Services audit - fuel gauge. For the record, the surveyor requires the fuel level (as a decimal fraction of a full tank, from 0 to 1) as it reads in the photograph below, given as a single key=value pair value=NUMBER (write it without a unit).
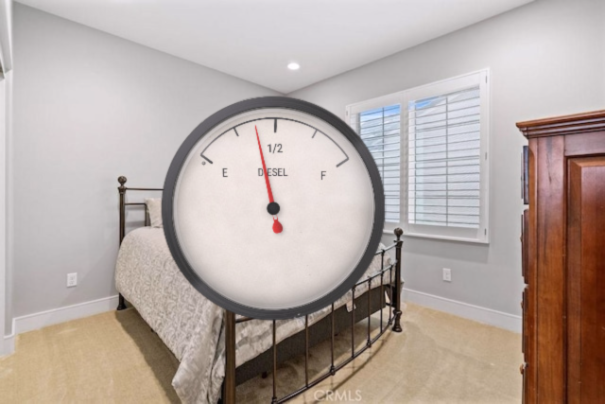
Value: value=0.375
